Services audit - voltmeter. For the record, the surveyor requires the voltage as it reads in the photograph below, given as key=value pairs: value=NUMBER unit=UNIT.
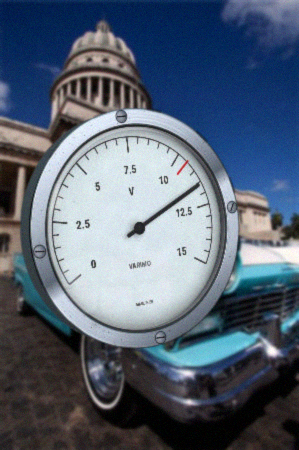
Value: value=11.5 unit=V
